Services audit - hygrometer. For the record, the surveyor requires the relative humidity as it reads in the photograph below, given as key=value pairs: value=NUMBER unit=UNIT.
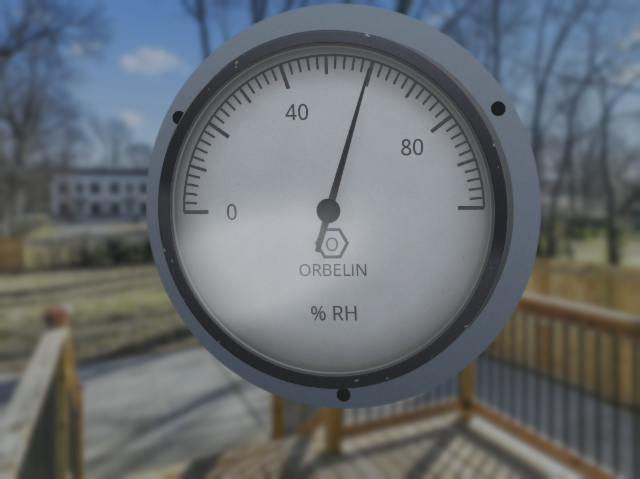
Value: value=60 unit=%
